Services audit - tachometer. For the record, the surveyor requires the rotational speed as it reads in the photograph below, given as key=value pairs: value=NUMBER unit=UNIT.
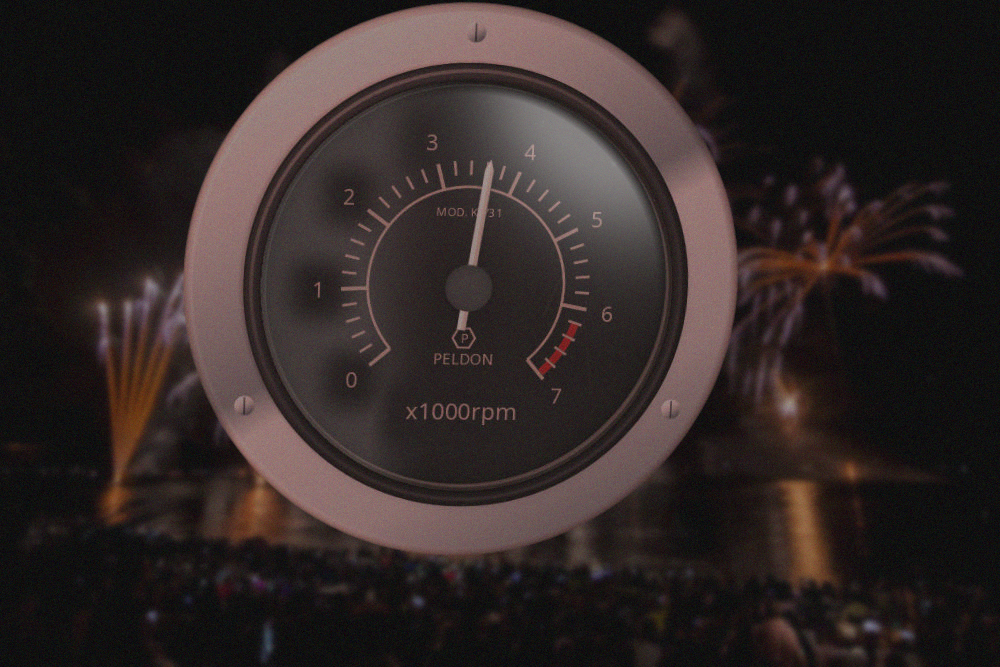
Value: value=3600 unit=rpm
